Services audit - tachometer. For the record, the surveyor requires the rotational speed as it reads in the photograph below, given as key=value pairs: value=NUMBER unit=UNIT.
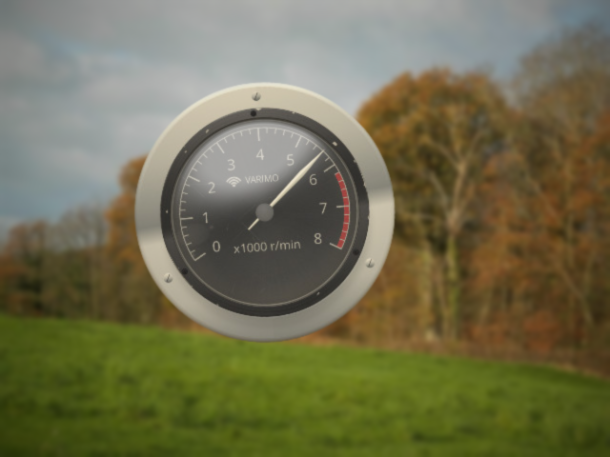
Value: value=5600 unit=rpm
